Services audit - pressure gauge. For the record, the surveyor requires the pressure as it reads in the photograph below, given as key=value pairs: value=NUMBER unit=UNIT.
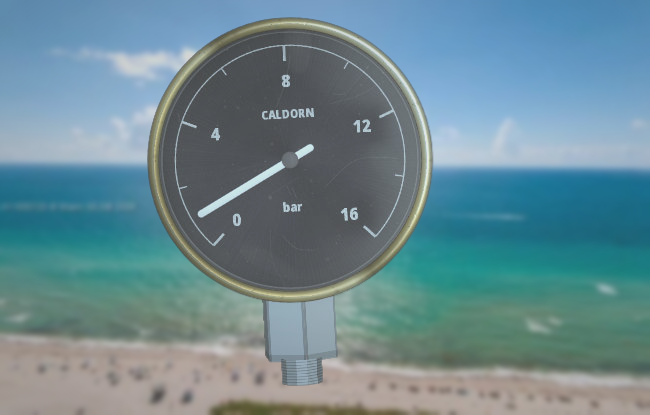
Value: value=1 unit=bar
